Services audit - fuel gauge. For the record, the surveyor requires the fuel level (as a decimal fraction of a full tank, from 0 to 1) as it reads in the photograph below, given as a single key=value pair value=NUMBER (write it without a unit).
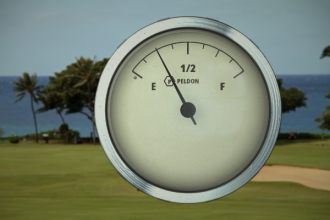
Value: value=0.25
